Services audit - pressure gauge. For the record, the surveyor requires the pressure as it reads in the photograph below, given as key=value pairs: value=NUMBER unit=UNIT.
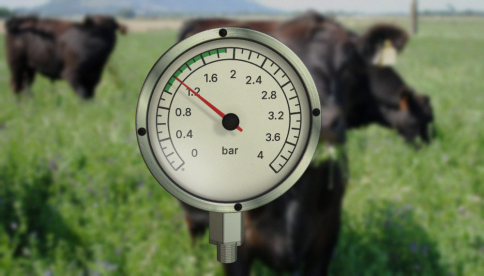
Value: value=1.2 unit=bar
